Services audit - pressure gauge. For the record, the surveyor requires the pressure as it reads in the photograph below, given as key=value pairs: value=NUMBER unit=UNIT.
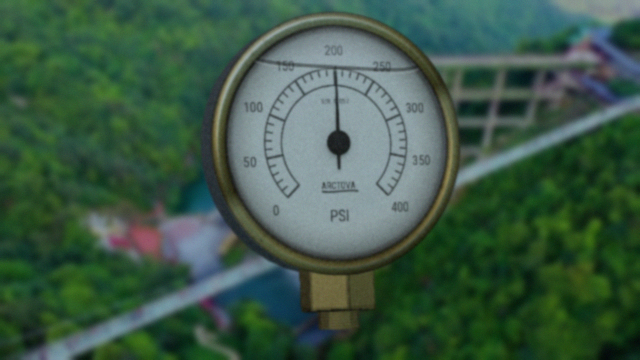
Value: value=200 unit=psi
